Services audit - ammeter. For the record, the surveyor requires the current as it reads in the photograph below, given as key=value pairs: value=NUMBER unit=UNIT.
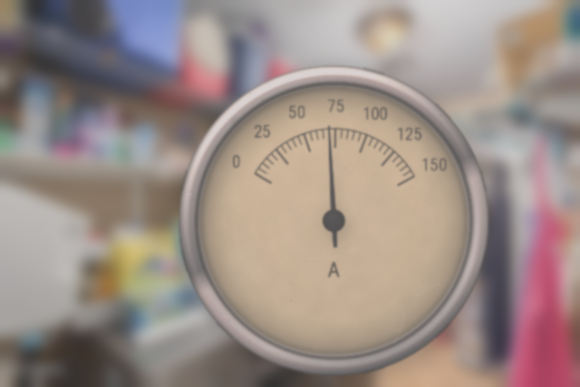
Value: value=70 unit=A
